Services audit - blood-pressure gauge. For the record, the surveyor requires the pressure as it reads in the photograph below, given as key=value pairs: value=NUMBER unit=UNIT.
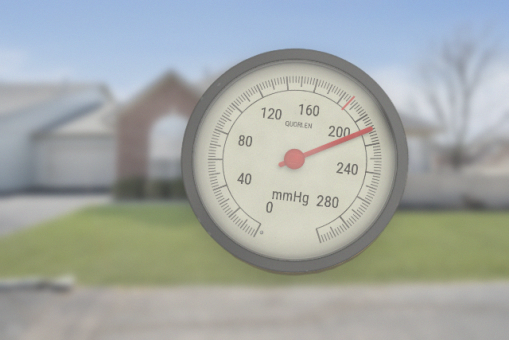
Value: value=210 unit=mmHg
